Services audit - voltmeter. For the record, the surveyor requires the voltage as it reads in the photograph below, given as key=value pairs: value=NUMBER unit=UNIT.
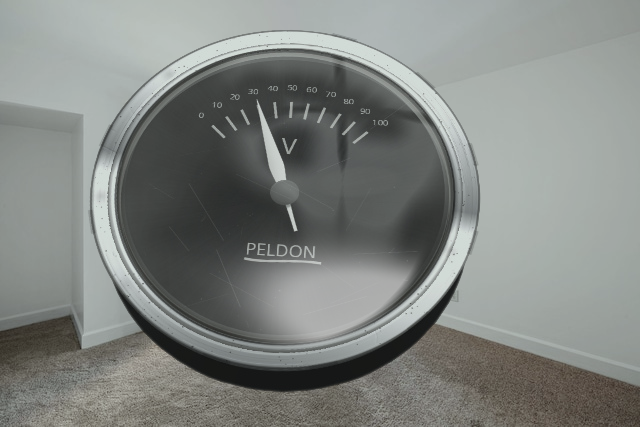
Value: value=30 unit=V
